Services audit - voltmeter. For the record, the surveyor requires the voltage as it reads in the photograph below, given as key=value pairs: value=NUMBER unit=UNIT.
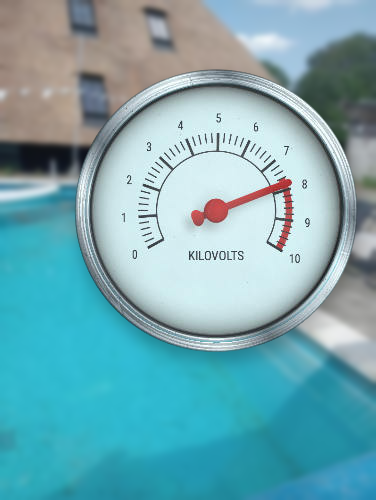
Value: value=7.8 unit=kV
